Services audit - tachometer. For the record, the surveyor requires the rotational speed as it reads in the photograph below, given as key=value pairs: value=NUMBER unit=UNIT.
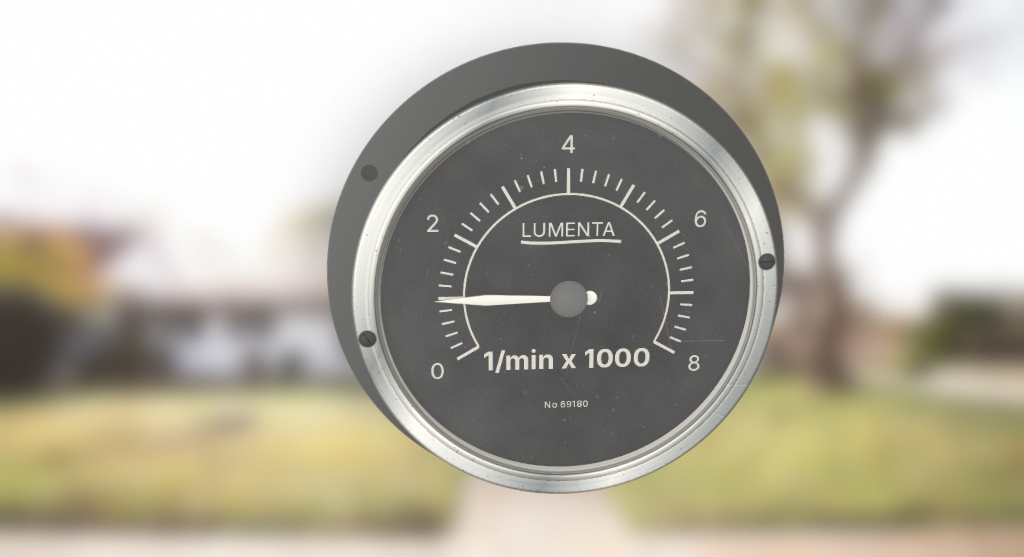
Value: value=1000 unit=rpm
